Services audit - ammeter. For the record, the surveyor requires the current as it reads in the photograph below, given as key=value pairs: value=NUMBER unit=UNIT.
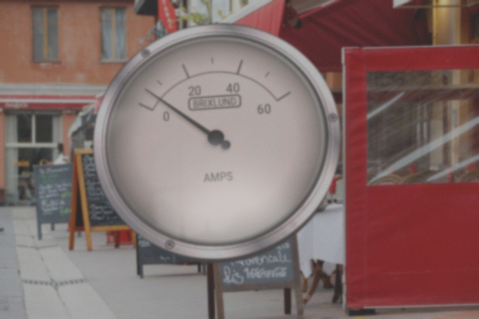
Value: value=5 unit=A
